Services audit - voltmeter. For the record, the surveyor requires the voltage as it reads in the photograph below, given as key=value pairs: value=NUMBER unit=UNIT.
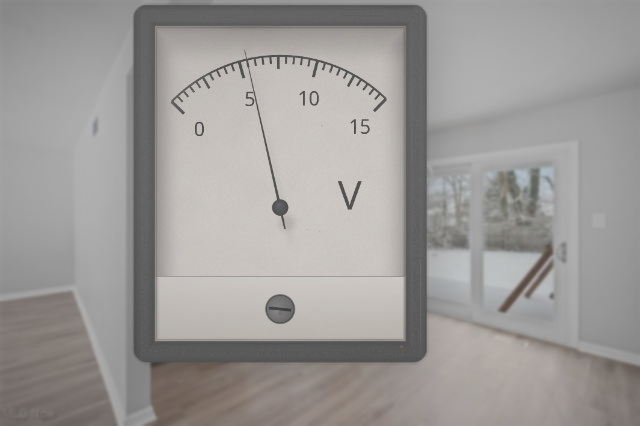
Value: value=5.5 unit=V
